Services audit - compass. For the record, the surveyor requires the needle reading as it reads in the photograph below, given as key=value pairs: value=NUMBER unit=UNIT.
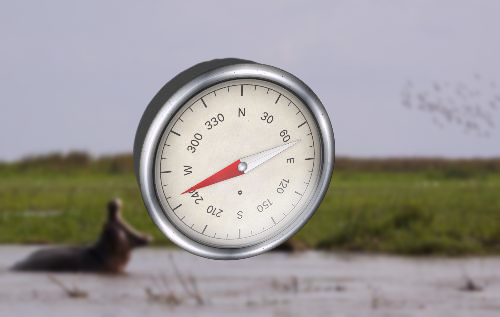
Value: value=250 unit=°
